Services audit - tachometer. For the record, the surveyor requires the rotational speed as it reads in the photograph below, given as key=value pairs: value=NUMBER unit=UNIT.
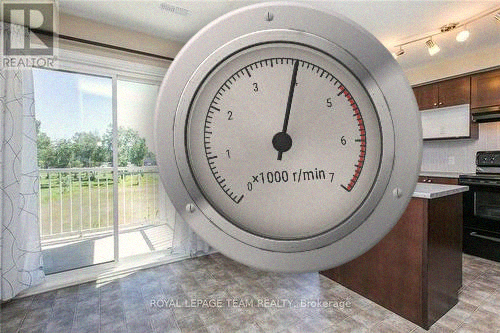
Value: value=4000 unit=rpm
